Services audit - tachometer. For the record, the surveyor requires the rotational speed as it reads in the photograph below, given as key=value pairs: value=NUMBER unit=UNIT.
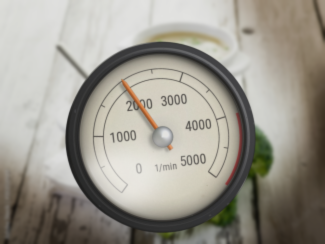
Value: value=2000 unit=rpm
